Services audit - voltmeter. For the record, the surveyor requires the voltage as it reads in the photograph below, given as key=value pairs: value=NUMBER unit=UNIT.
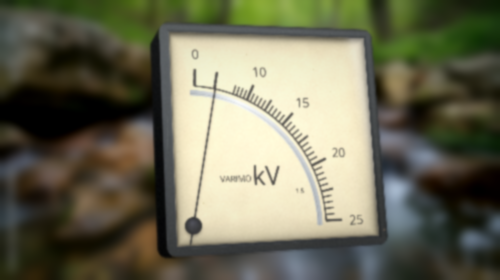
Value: value=5 unit=kV
